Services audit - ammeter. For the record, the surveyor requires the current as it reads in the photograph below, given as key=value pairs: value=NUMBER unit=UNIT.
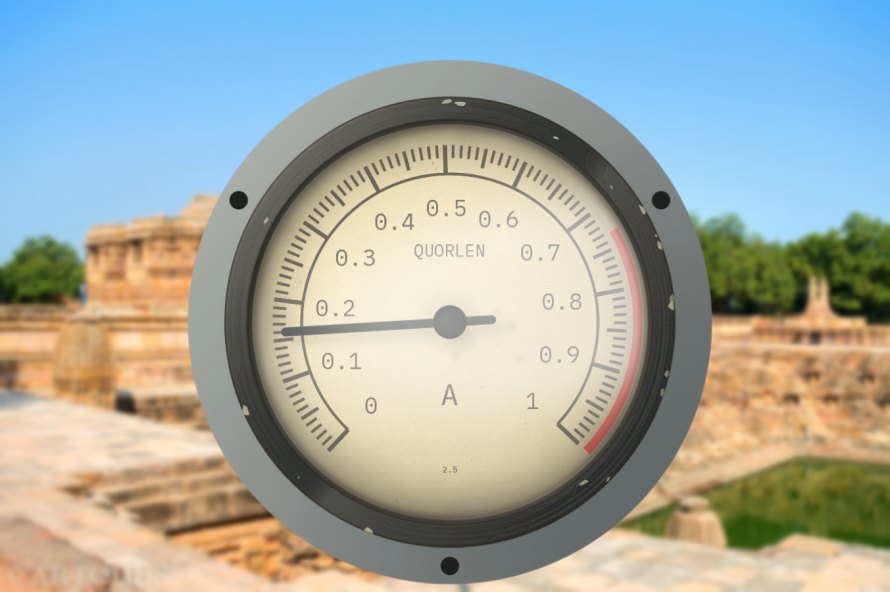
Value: value=0.16 unit=A
